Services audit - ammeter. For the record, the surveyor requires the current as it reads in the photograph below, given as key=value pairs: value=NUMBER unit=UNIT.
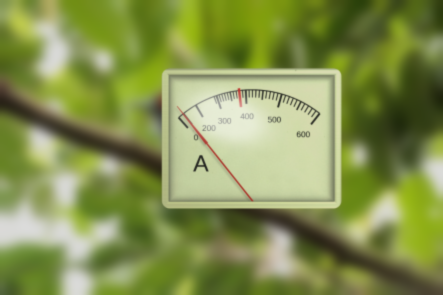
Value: value=100 unit=A
